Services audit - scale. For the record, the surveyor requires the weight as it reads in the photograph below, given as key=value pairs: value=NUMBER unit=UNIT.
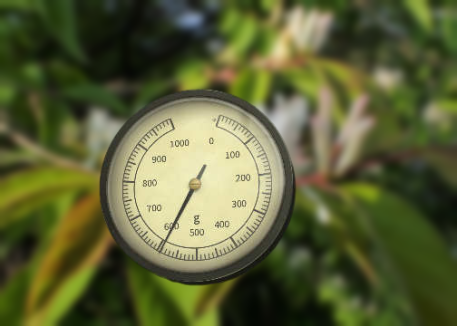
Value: value=590 unit=g
